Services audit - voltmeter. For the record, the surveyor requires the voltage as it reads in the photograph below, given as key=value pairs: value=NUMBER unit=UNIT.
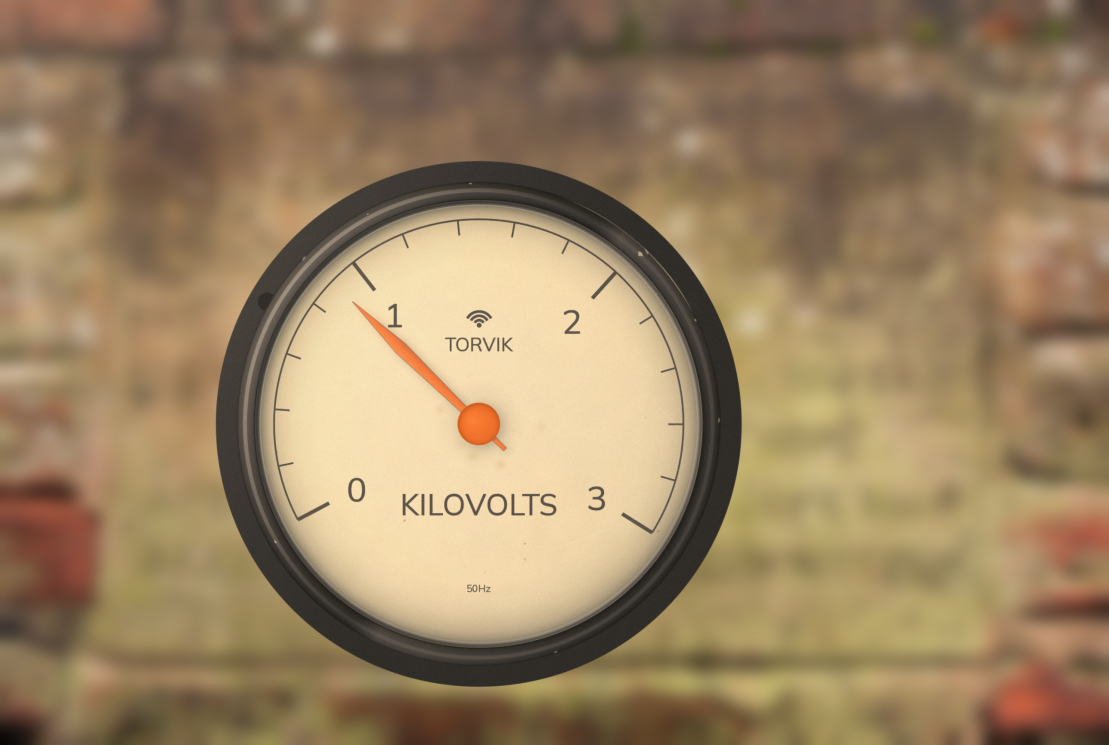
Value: value=0.9 unit=kV
